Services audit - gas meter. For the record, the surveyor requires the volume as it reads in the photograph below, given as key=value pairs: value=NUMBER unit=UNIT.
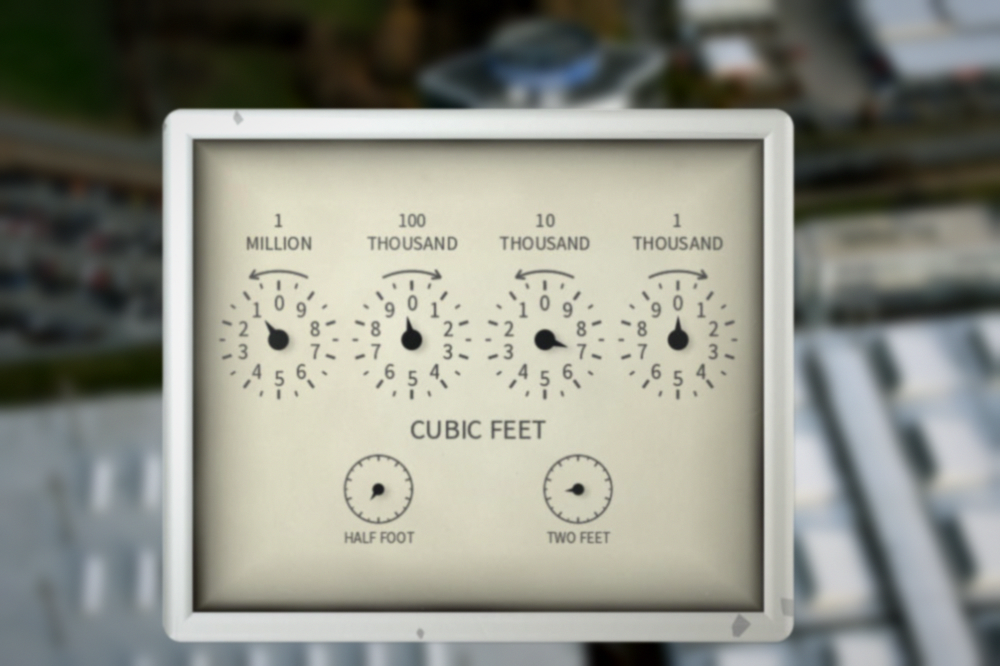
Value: value=97000 unit=ft³
